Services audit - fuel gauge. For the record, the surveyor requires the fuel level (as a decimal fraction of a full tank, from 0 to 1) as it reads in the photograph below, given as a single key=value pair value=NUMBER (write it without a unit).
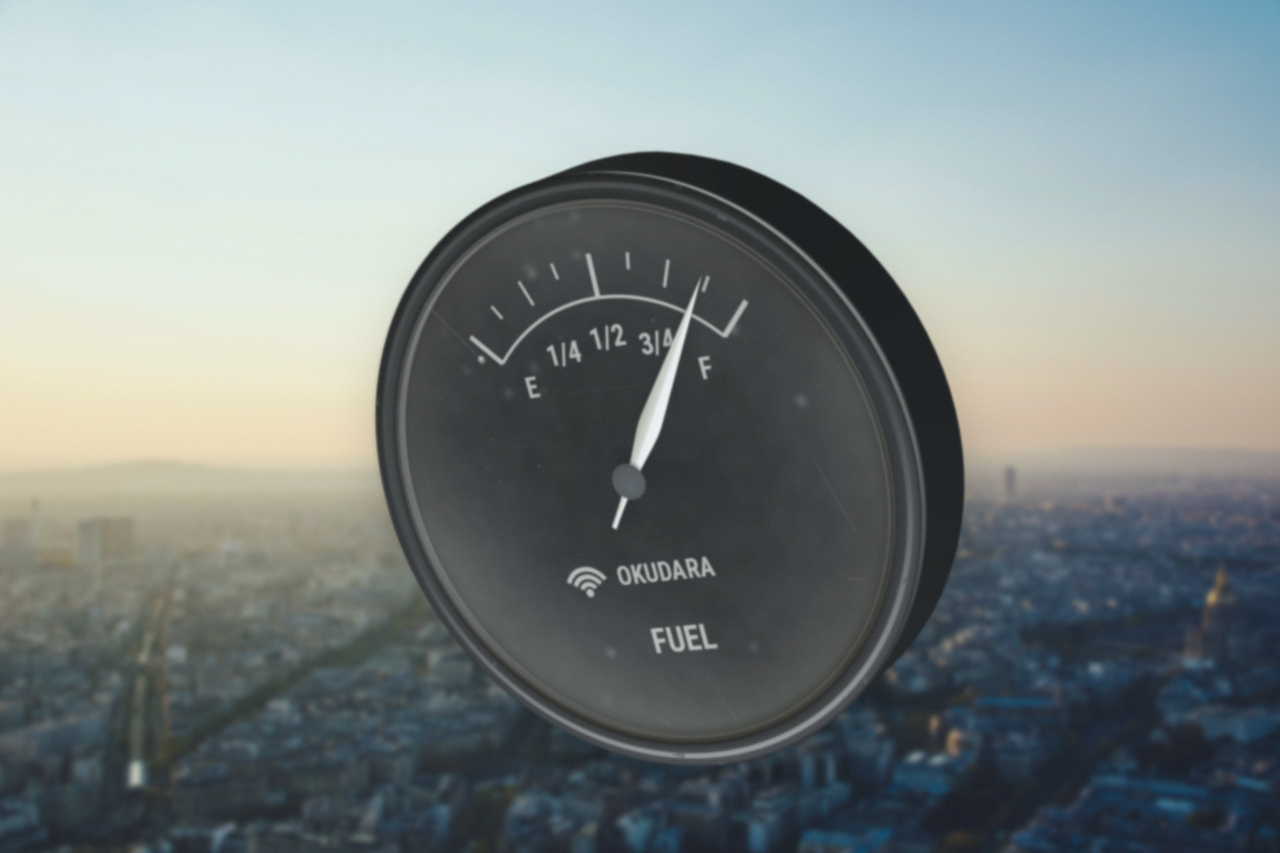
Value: value=0.875
